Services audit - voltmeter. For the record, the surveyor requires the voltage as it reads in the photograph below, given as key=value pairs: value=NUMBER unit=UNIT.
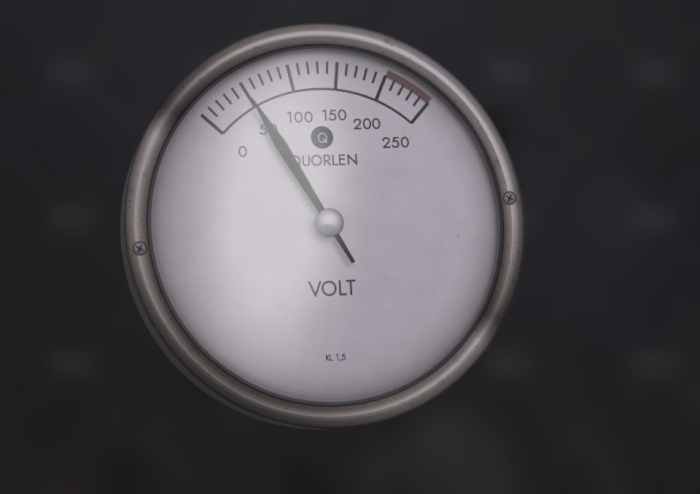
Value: value=50 unit=V
